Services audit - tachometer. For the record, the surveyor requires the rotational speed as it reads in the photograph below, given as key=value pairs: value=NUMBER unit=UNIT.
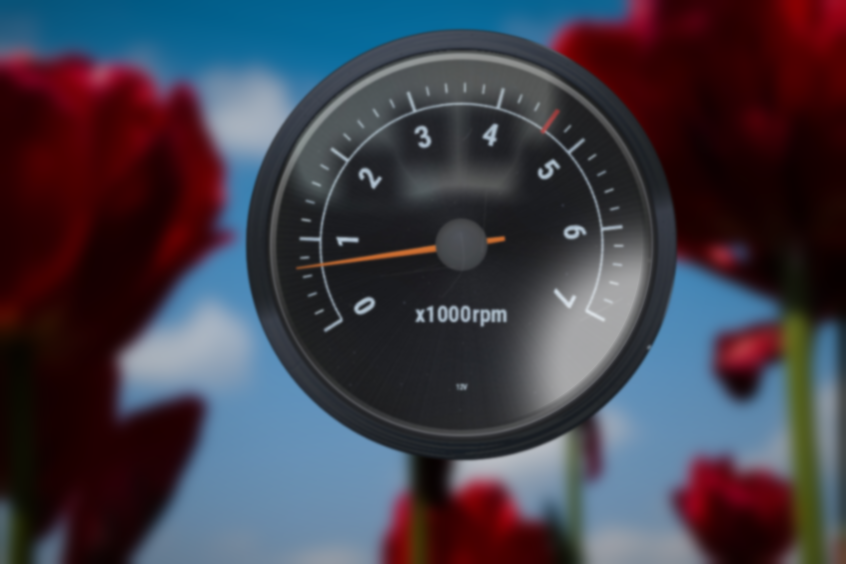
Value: value=700 unit=rpm
